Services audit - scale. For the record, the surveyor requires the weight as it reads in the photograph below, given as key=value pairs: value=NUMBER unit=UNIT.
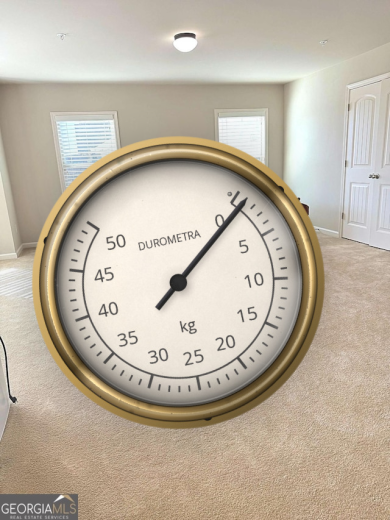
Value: value=1 unit=kg
